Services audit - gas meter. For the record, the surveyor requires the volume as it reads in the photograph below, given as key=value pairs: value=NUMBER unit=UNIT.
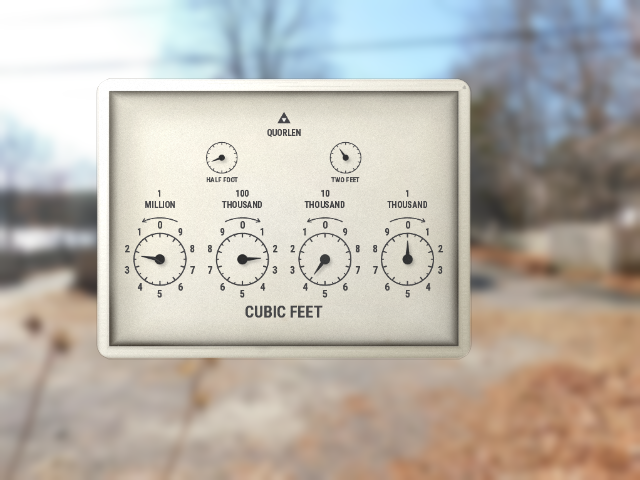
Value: value=224000 unit=ft³
